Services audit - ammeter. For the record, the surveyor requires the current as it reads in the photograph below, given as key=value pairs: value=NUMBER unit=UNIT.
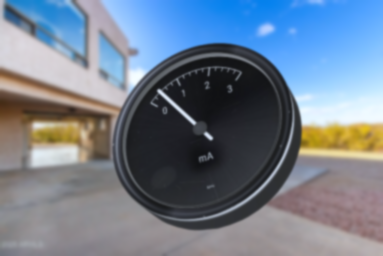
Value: value=0.4 unit=mA
